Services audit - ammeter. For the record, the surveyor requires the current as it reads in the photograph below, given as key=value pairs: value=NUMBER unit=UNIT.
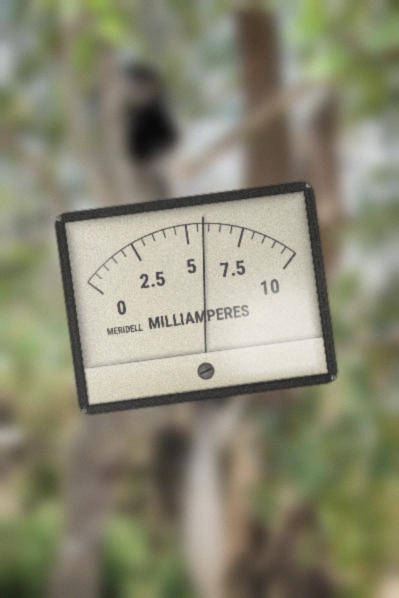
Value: value=5.75 unit=mA
